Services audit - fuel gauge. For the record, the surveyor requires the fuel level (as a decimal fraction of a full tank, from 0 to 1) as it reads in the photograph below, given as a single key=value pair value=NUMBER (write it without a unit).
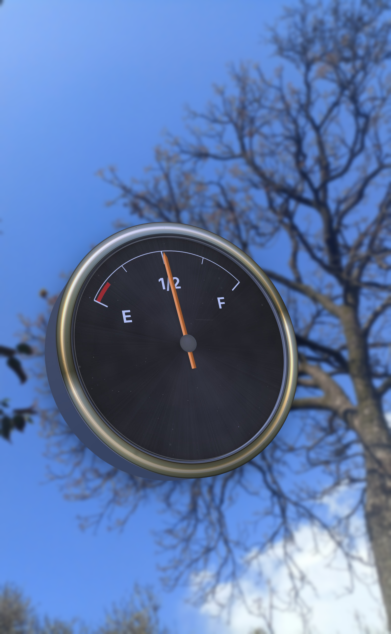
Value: value=0.5
